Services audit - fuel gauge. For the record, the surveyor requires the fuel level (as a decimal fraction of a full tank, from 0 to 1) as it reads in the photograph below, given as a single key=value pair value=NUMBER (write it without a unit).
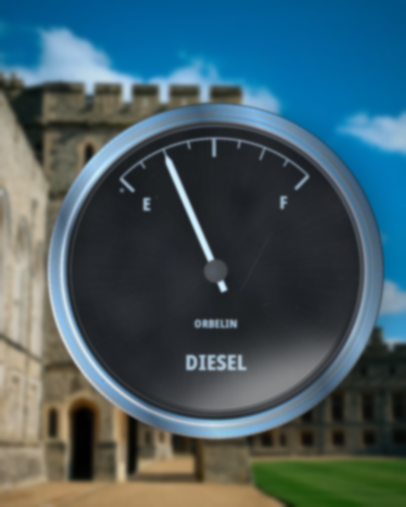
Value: value=0.25
